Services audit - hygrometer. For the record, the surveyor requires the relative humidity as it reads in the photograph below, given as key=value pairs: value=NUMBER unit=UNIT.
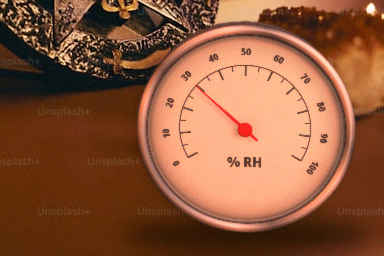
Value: value=30 unit=%
